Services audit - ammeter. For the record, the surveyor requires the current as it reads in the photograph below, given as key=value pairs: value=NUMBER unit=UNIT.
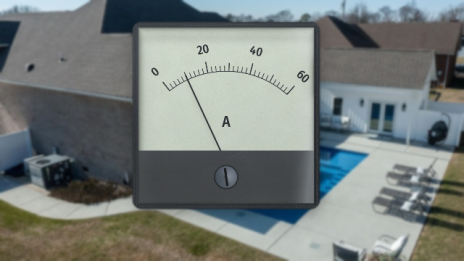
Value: value=10 unit=A
